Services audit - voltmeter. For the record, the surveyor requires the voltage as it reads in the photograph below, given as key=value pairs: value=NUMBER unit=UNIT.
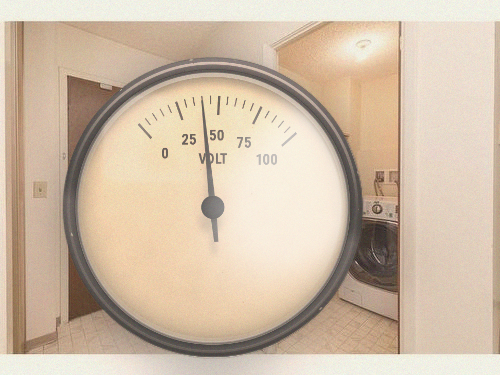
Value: value=40 unit=V
